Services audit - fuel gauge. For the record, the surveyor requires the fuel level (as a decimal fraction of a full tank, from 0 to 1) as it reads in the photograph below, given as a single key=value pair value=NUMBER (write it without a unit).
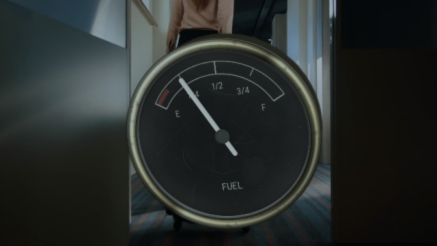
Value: value=0.25
